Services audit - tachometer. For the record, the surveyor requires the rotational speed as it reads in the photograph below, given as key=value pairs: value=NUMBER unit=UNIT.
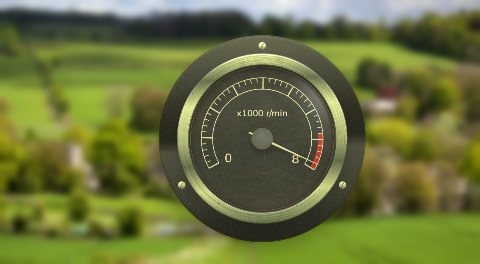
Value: value=7800 unit=rpm
